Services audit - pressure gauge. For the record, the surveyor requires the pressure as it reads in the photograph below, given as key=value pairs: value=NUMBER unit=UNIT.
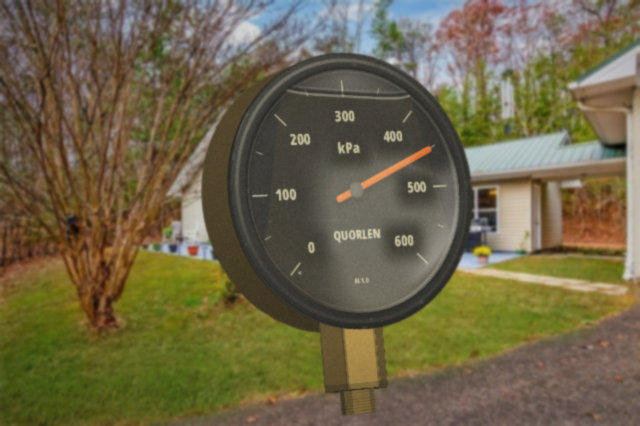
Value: value=450 unit=kPa
